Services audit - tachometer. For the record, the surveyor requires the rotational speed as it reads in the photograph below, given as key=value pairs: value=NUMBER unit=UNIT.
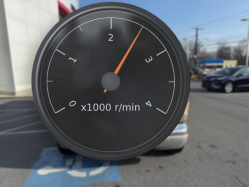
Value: value=2500 unit=rpm
